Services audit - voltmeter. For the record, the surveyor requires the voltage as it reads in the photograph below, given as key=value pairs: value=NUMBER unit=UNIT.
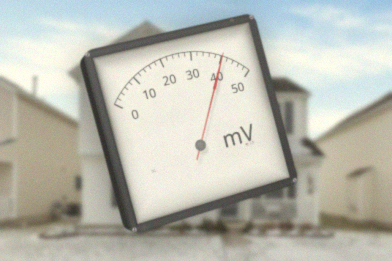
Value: value=40 unit=mV
